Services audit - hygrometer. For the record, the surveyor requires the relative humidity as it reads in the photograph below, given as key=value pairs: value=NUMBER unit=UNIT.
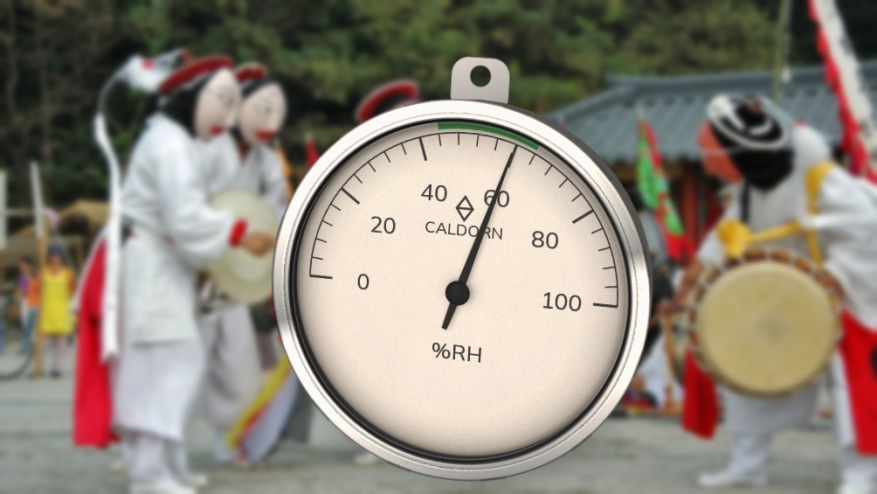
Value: value=60 unit=%
